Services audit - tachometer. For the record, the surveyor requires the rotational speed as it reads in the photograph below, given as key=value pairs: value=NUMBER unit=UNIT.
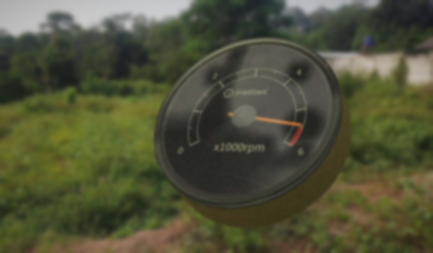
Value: value=5500 unit=rpm
